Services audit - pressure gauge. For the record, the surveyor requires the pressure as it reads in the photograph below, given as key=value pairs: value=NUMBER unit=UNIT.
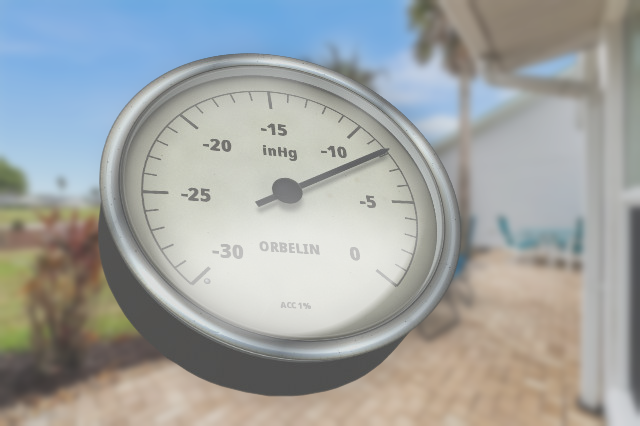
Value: value=-8 unit=inHg
